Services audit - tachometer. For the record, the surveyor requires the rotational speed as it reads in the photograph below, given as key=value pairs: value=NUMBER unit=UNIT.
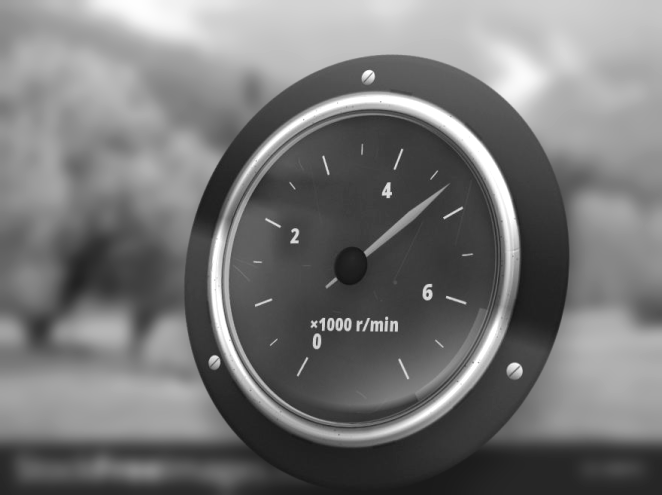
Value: value=4750 unit=rpm
